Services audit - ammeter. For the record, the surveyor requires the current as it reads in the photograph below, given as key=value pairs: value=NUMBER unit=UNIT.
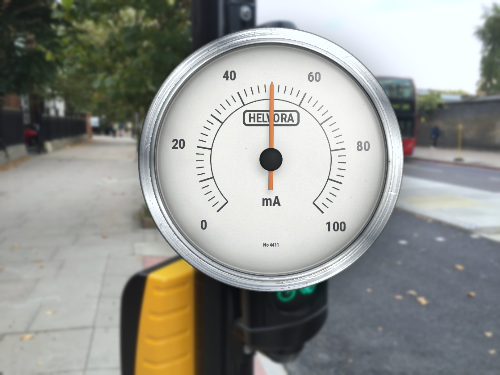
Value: value=50 unit=mA
